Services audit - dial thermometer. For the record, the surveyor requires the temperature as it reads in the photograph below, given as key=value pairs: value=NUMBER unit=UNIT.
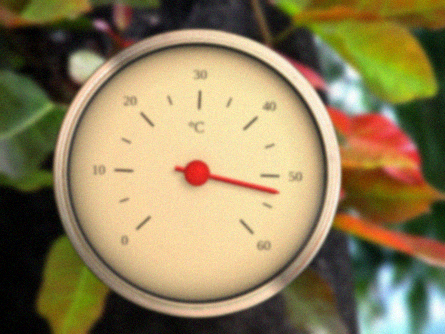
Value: value=52.5 unit=°C
